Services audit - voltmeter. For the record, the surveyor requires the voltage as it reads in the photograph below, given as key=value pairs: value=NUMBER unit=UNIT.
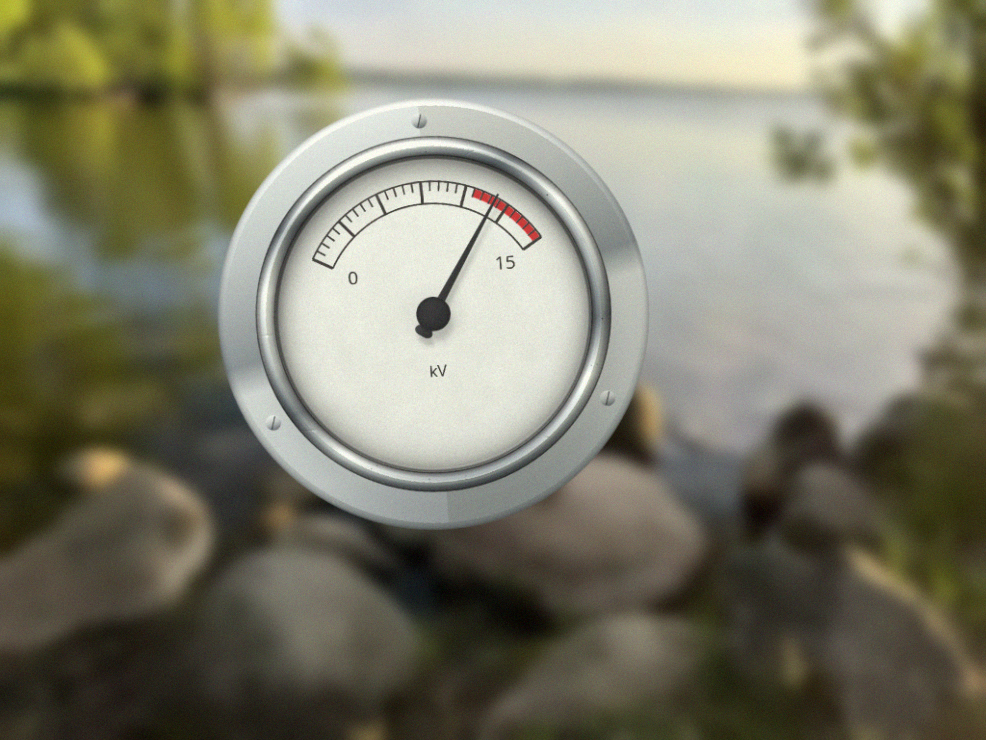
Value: value=11.75 unit=kV
